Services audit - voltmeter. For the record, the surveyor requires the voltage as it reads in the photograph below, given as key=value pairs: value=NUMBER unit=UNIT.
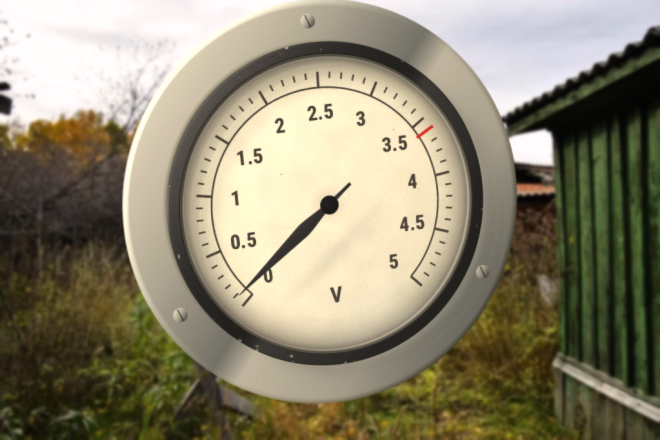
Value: value=0.1 unit=V
